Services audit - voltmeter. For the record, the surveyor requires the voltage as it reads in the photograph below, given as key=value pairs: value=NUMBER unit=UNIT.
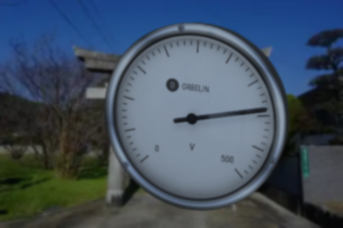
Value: value=390 unit=V
